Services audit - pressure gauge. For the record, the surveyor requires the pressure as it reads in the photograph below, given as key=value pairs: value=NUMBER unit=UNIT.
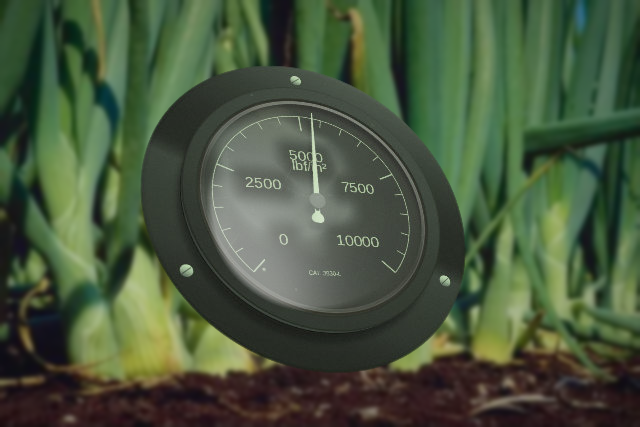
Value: value=5250 unit=psi
